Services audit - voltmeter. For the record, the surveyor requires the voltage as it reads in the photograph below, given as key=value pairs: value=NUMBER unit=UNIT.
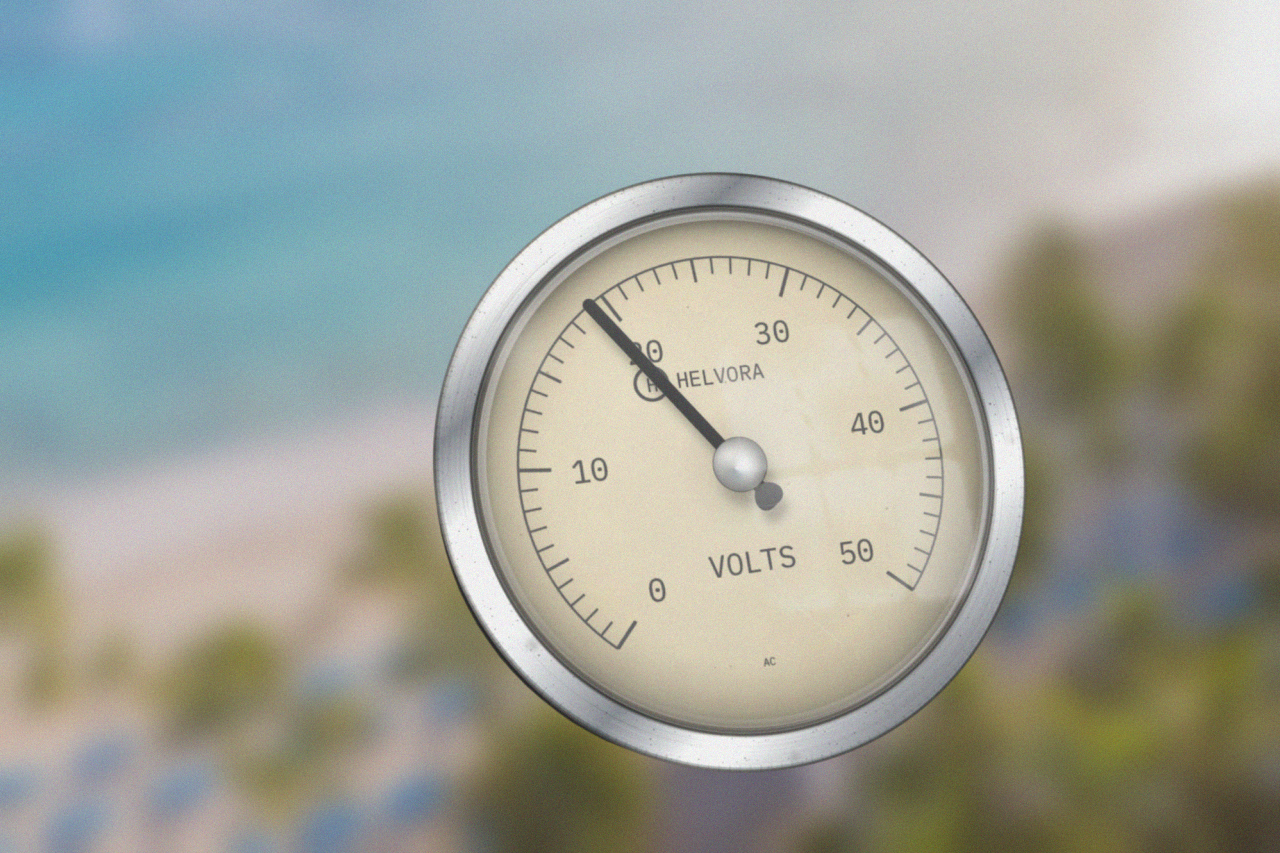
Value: value=19 unit=V
